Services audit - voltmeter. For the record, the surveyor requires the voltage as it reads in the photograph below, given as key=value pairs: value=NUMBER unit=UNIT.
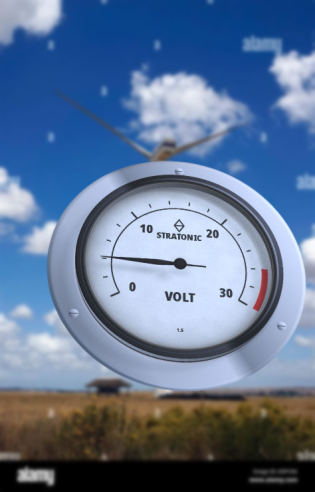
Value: value=4 unit=V
